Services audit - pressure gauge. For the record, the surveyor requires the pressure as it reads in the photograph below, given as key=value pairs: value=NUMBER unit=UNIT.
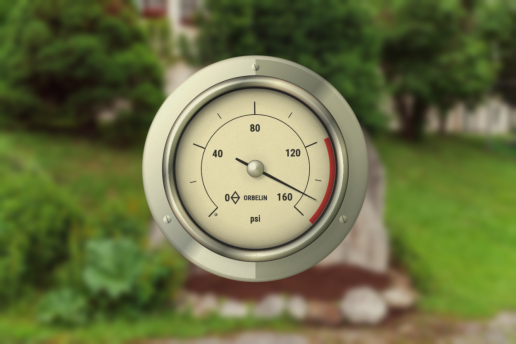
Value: value=150 unit=psi
